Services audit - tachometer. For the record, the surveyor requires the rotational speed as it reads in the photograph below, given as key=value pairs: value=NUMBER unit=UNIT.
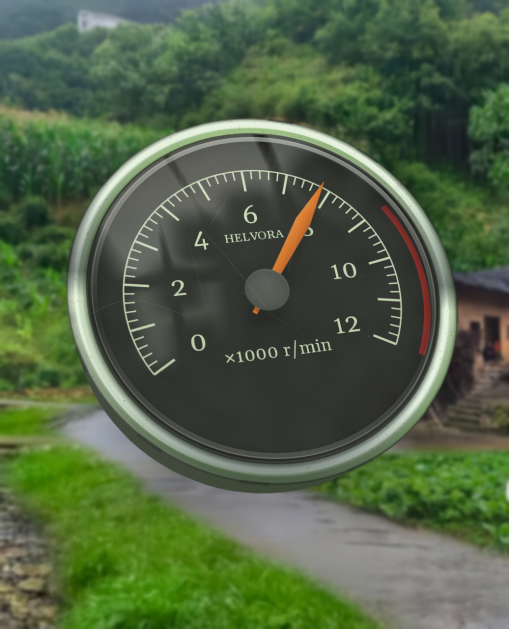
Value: value=7800 unit=rpm
